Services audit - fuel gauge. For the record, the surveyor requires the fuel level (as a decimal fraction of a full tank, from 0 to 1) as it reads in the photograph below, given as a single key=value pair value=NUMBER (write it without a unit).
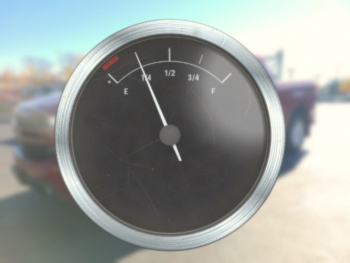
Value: value=0.25
